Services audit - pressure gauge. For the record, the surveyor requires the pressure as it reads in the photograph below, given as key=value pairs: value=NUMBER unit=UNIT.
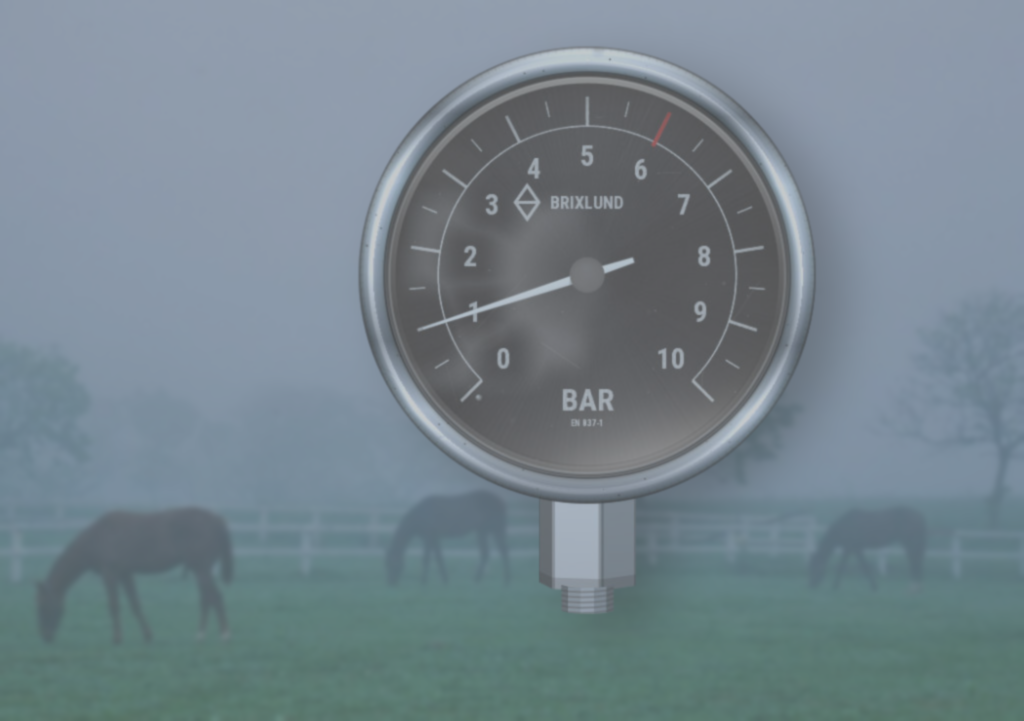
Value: value=1 unit=bar
